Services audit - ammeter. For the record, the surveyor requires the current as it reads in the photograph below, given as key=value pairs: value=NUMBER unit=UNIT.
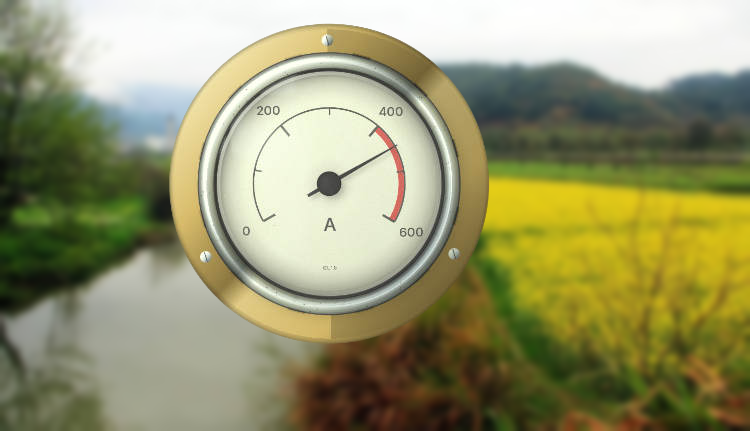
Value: value=450 unit=A
